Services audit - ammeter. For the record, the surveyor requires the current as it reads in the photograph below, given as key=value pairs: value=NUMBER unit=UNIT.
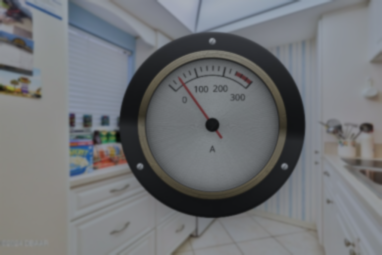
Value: value=40 unit=A
